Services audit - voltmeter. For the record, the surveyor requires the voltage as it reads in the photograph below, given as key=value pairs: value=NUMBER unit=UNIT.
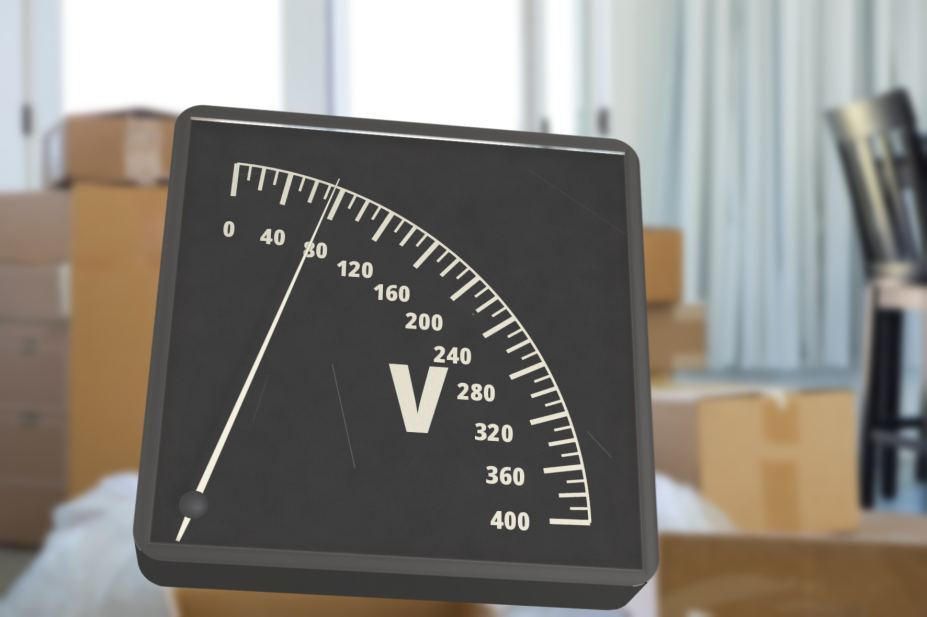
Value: value=75 unit=V
